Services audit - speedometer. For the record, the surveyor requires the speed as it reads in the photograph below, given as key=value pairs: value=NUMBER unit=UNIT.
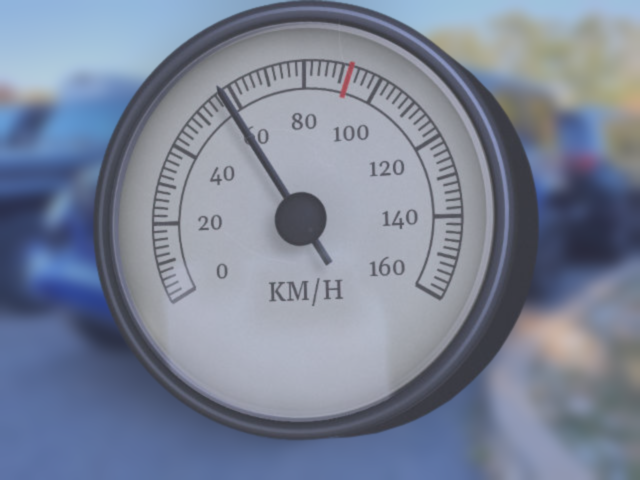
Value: value=58 unit=km/h
